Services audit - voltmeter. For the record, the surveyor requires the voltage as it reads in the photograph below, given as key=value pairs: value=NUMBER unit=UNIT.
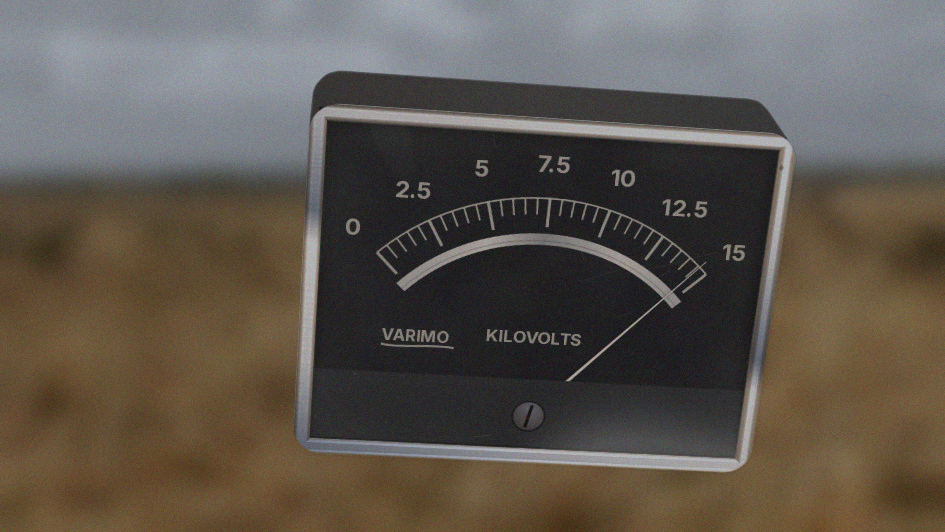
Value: value=14.5 unit=kV
